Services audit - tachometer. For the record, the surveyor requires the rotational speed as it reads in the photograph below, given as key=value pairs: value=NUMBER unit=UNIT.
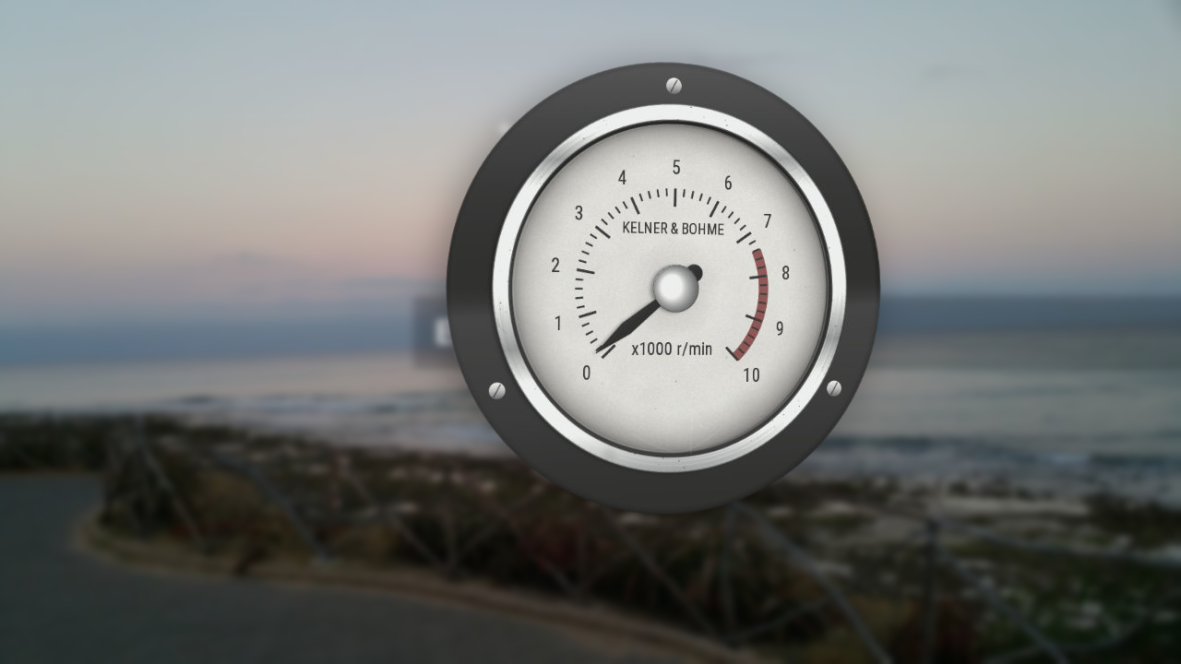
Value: value=200 unit=rpm
